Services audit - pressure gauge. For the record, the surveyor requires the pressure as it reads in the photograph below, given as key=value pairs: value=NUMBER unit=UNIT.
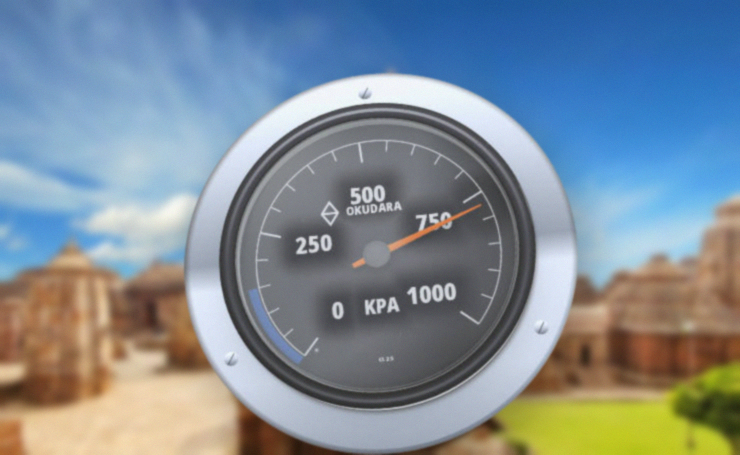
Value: value=775 unit=kPa
